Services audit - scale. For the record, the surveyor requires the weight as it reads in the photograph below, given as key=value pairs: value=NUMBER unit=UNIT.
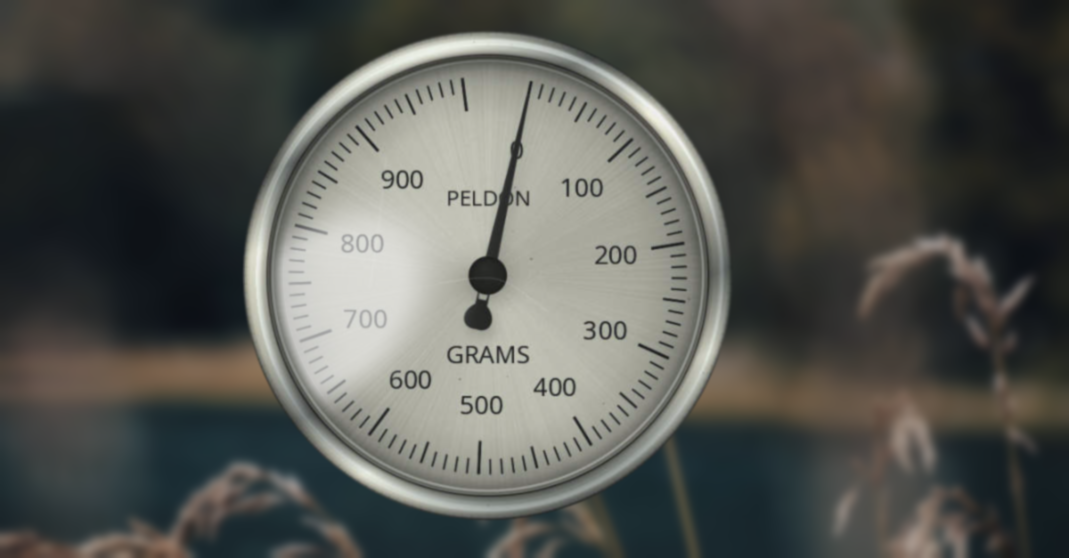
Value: value=0 unit=g
